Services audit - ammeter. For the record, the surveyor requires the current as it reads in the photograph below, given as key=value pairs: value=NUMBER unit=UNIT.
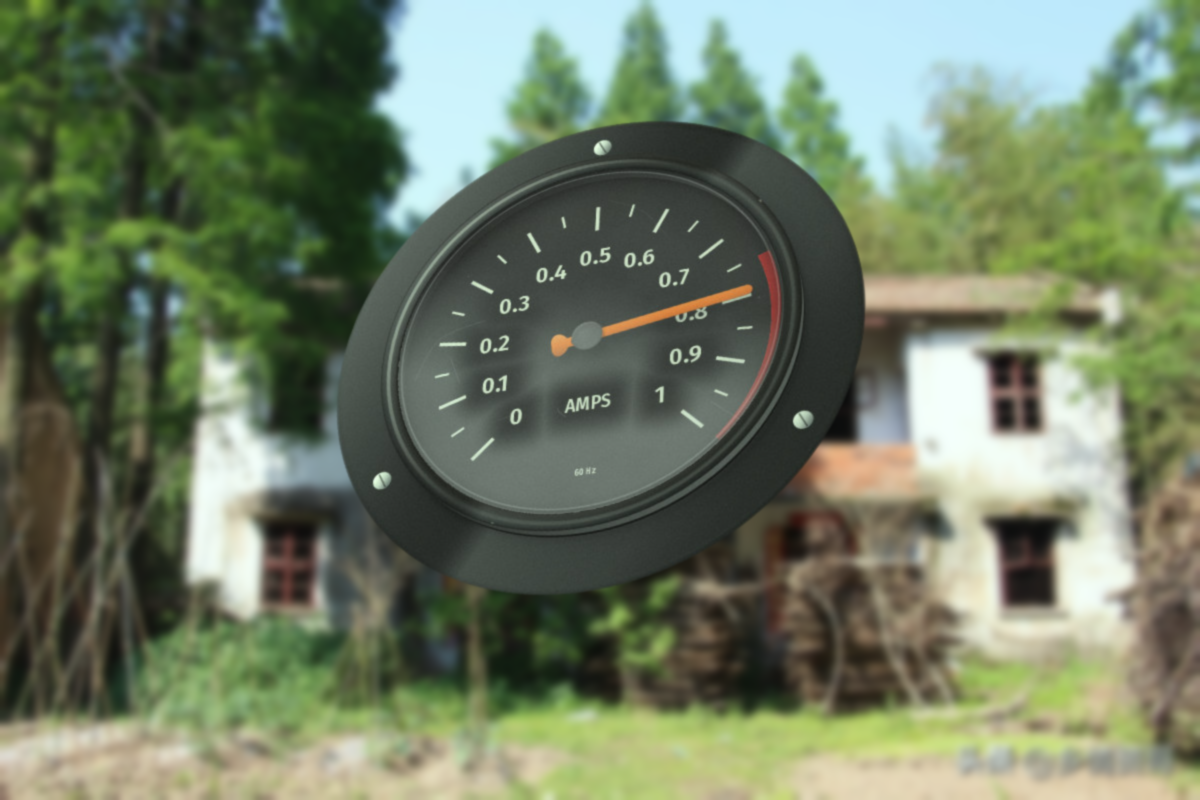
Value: value=0.8 unit=A
